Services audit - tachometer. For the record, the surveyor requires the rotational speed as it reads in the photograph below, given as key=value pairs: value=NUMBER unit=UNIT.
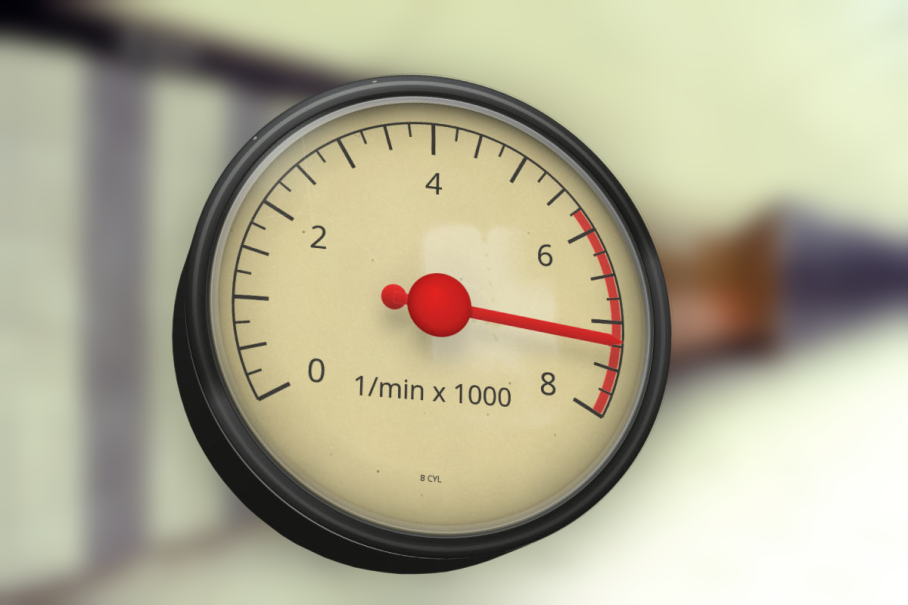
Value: value=7250 unit=rpm
